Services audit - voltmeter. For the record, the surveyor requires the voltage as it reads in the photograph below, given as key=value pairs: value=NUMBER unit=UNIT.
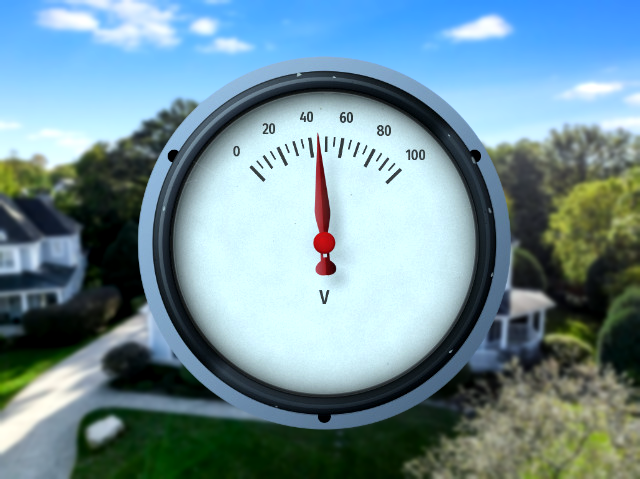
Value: value=45 unit=V
